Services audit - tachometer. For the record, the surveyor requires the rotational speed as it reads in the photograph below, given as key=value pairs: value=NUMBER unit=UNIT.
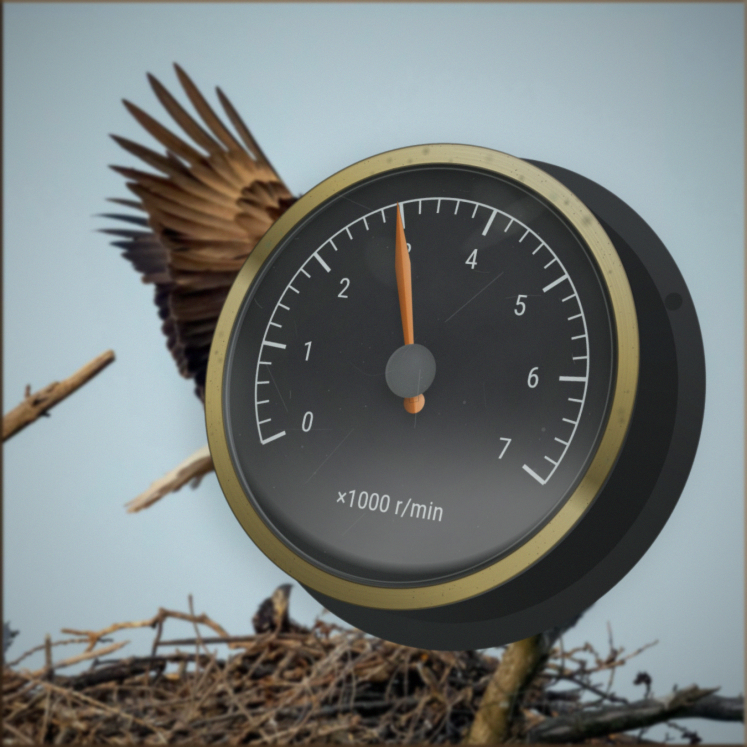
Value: value=3000 unit=rpm
